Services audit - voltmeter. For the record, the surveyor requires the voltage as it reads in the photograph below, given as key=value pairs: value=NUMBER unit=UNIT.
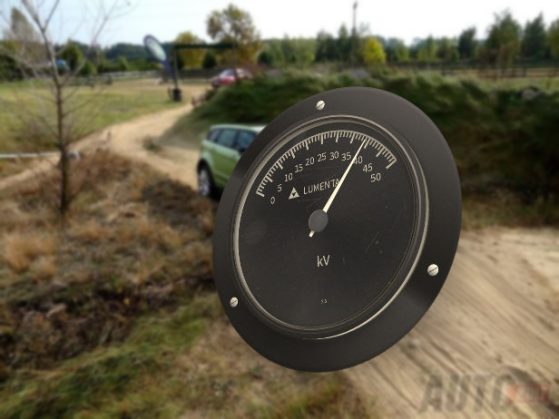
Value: value=40 unit=kV
